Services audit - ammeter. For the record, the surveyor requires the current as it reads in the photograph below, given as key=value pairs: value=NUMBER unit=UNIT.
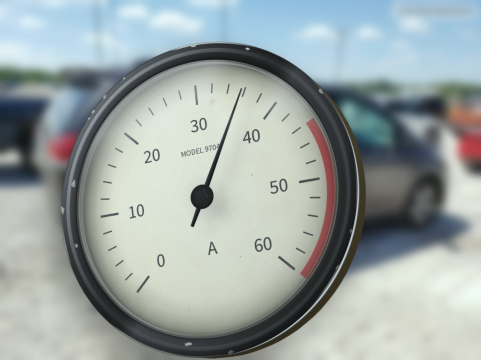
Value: value=36 unit=A
